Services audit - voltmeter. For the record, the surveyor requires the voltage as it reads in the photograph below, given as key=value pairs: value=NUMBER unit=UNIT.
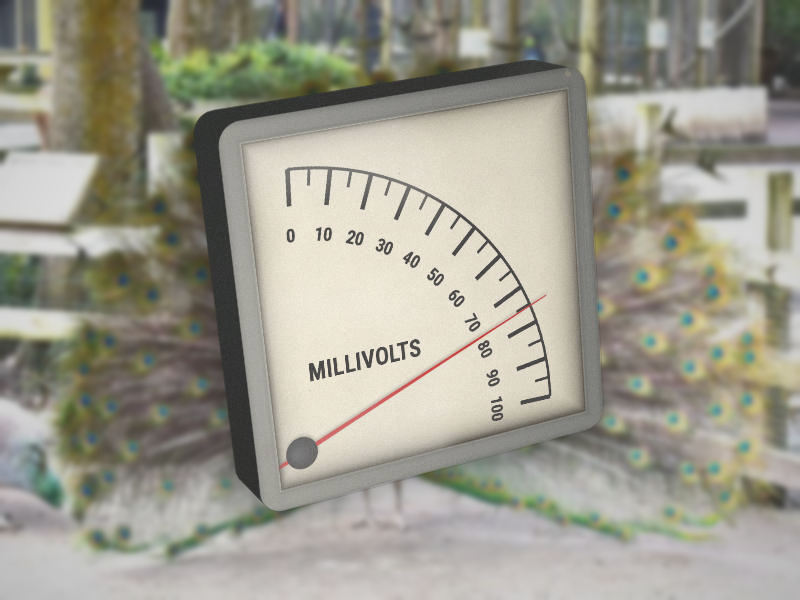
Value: value=75 unit=mV
